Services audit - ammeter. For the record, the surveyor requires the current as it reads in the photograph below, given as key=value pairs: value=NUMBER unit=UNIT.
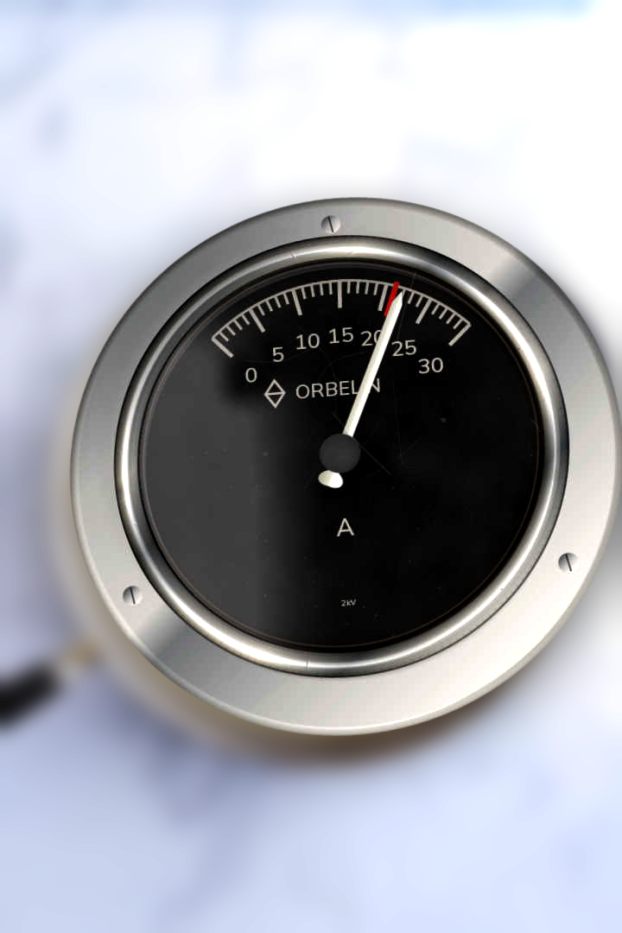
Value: value=22 unit=A
